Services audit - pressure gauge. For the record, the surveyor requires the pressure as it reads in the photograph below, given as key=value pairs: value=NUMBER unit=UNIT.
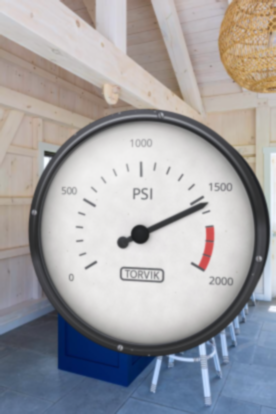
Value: value=1550 unit=psi
